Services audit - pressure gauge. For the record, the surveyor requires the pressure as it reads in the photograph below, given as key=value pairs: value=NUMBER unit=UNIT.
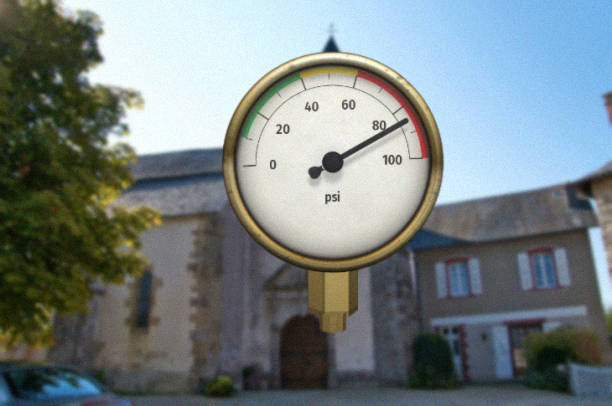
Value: value=85 unit=psi
